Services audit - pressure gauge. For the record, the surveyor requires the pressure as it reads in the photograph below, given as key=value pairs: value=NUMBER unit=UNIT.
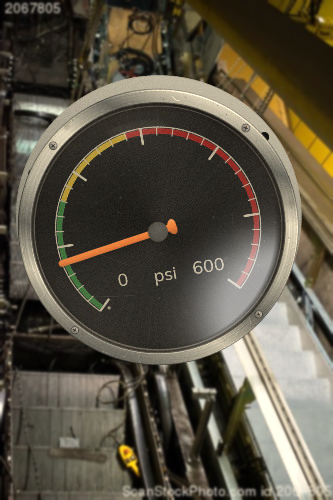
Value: value=80 unit=psi
